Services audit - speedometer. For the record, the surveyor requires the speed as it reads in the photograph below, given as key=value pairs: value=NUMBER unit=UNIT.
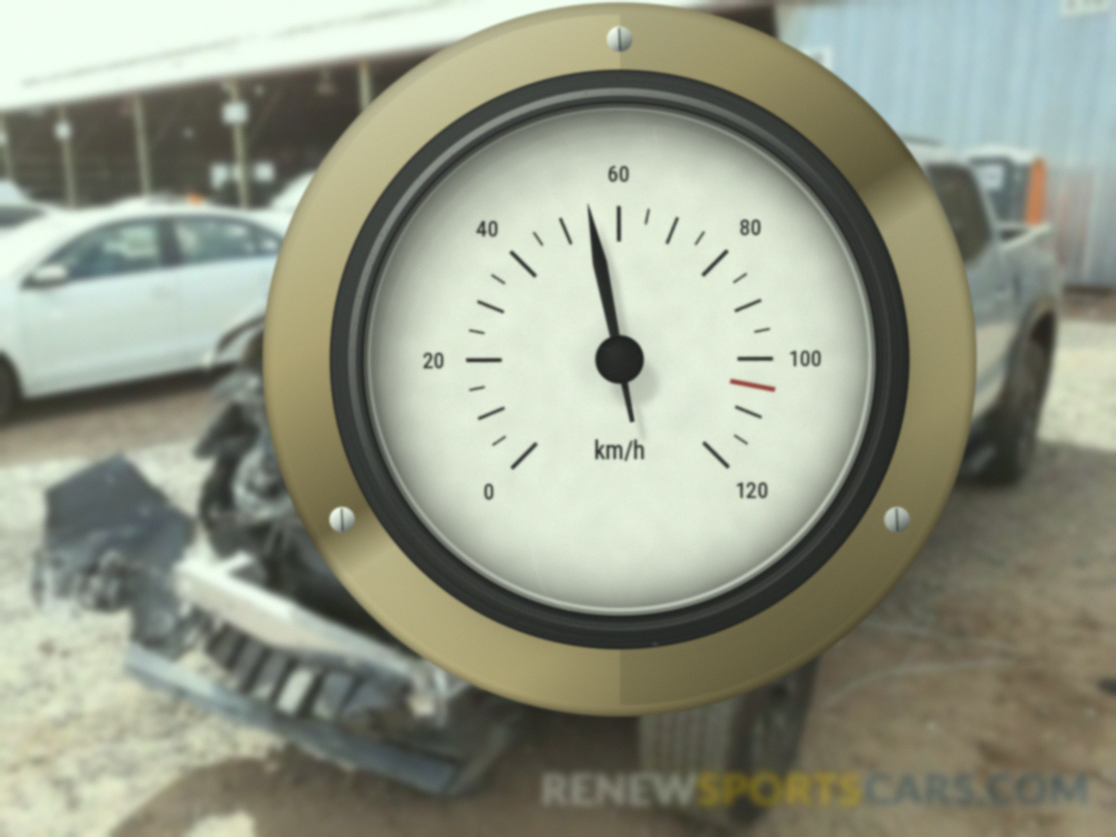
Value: value=55 unit=km/h
